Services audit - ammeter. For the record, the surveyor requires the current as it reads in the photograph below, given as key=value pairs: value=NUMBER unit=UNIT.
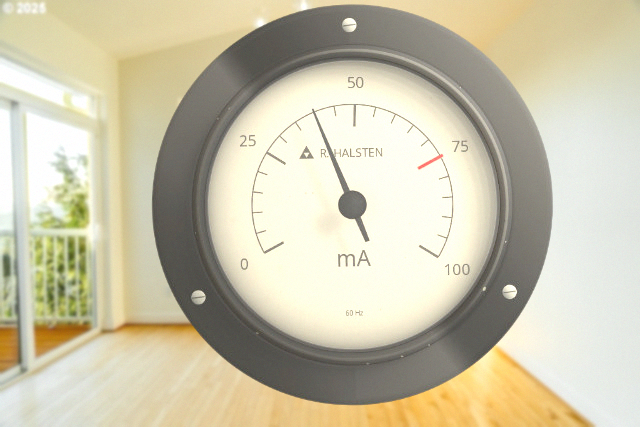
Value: value=40 unit=mA
